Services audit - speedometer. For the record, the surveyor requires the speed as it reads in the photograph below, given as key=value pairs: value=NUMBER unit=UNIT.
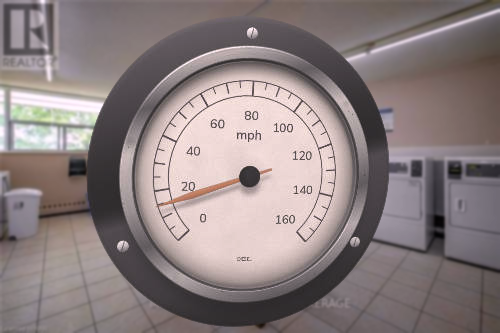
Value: value=15 unit=mph
